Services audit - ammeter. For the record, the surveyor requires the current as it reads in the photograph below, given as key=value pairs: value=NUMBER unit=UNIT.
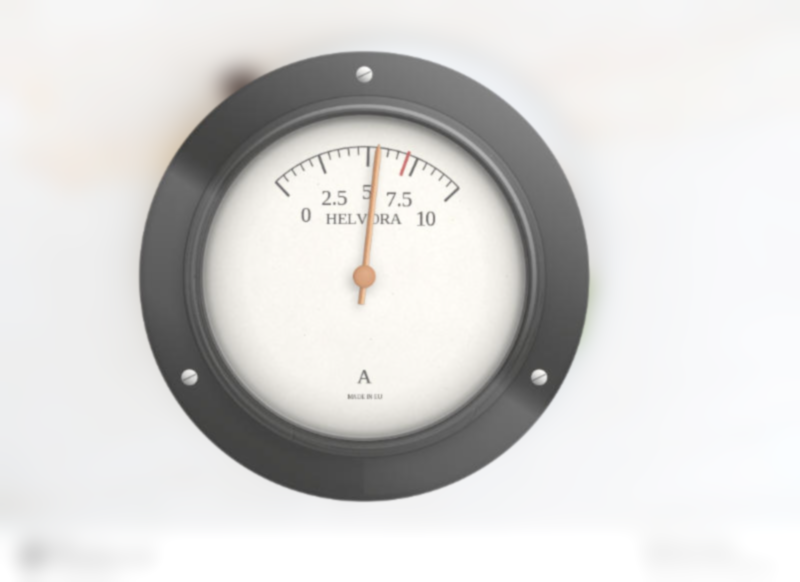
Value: value=5.5 unit=A
